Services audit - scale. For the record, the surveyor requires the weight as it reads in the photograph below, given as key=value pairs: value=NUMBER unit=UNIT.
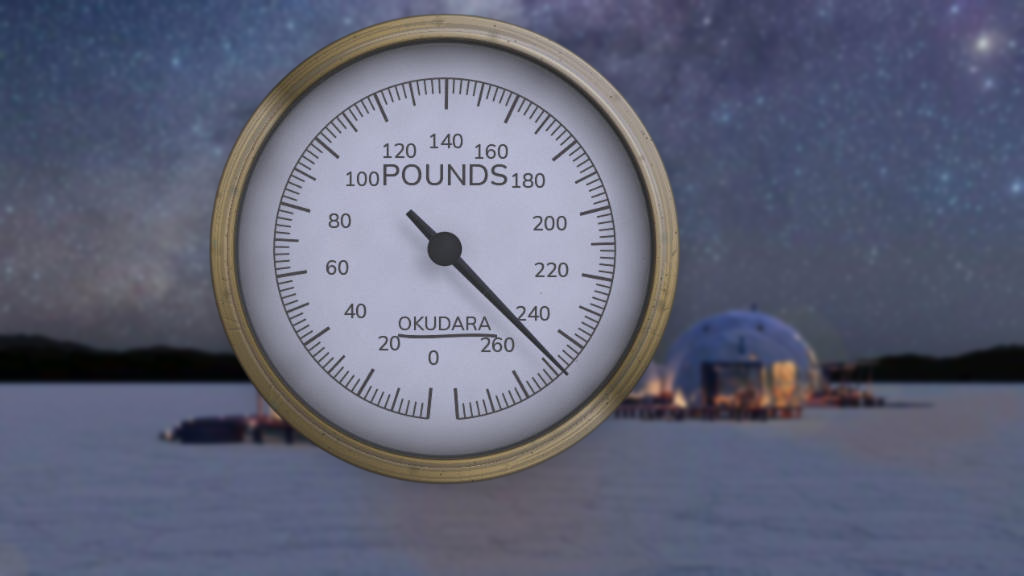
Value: value=248 unit=lb
